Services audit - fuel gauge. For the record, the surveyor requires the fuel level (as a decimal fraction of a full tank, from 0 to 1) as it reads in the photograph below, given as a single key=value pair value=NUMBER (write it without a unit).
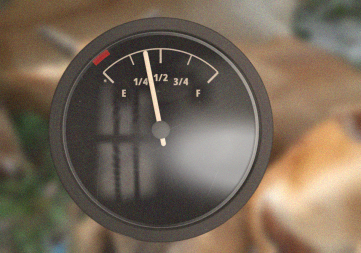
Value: value=0.375
